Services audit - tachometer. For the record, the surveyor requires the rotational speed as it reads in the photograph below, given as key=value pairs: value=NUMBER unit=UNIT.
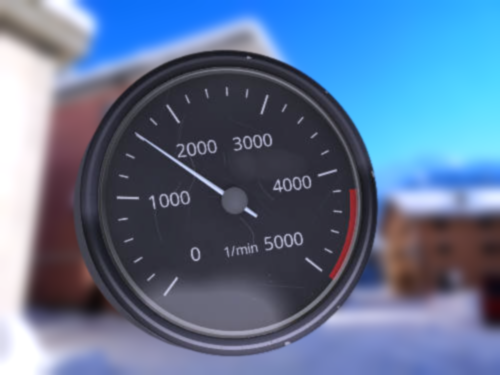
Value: value=1600 unit=rpm
